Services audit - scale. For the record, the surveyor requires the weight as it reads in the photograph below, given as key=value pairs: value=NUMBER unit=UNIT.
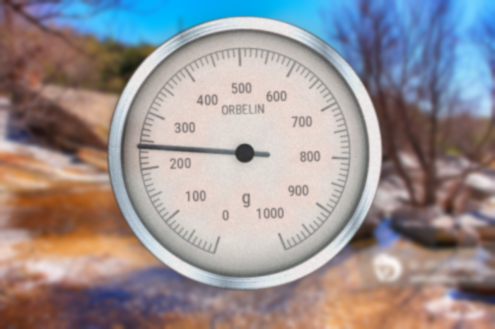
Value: value=240 unit=g
